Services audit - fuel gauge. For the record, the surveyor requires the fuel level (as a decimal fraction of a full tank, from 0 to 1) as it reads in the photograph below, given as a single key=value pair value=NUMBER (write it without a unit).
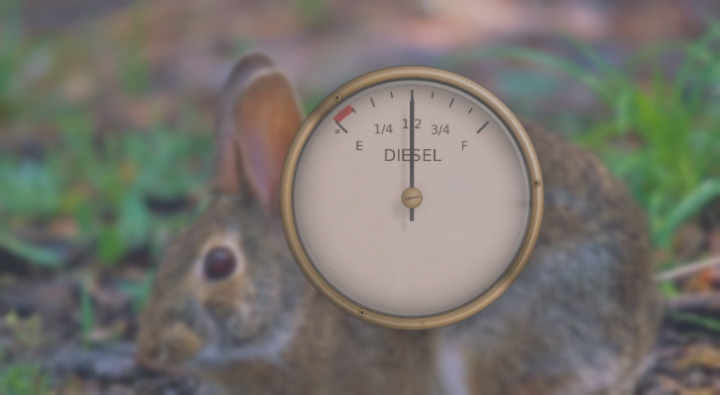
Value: value=0.5
